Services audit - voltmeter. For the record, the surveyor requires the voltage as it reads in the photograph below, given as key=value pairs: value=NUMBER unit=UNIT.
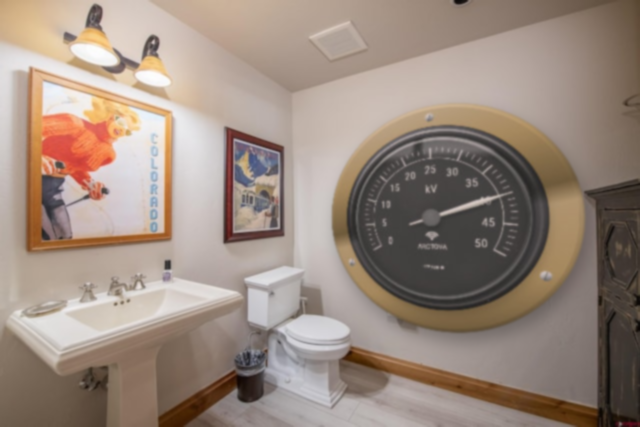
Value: value=40 unit=kV
